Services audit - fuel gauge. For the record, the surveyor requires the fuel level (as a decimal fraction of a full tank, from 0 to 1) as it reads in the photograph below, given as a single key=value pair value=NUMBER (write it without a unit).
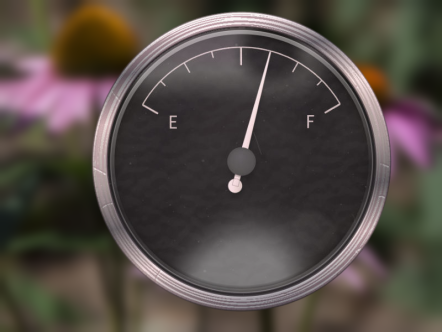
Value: value=0.625
